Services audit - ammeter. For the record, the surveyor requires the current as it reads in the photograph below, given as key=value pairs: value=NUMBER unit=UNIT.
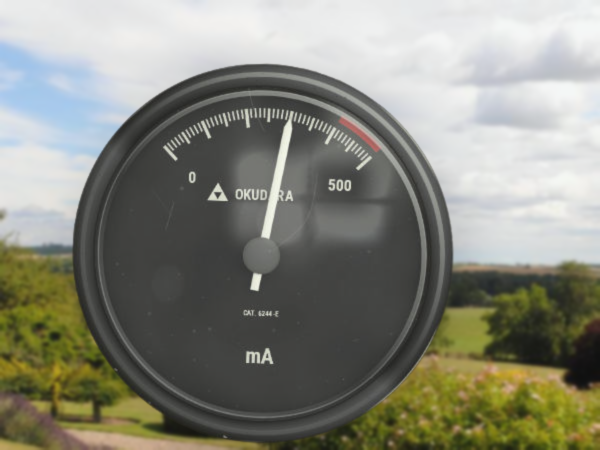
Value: value=300 unit=mA
